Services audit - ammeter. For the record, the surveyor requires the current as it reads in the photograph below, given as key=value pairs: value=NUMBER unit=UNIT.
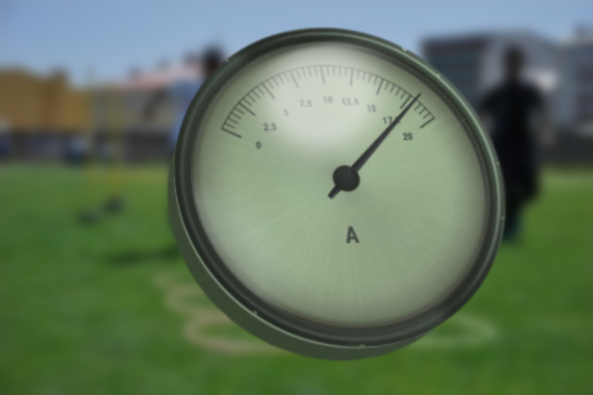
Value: value=18 unit=A
